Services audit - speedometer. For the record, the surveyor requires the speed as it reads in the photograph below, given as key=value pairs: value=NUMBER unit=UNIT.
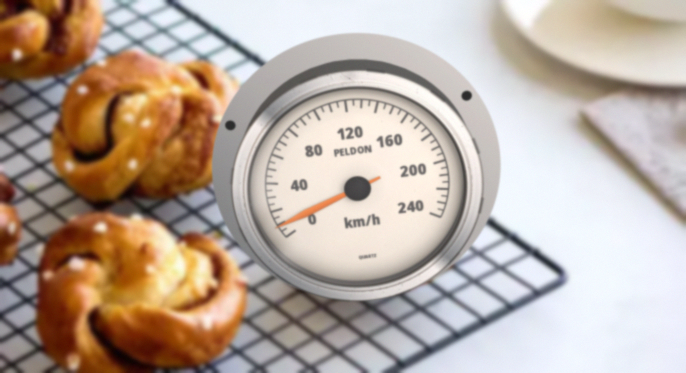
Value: value=10 unit=km/h
